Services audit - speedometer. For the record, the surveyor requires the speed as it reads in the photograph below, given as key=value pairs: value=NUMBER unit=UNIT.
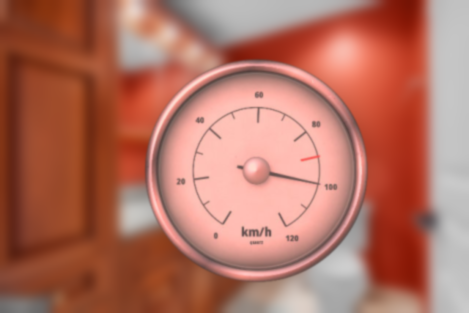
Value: value=100 unit=km/h
